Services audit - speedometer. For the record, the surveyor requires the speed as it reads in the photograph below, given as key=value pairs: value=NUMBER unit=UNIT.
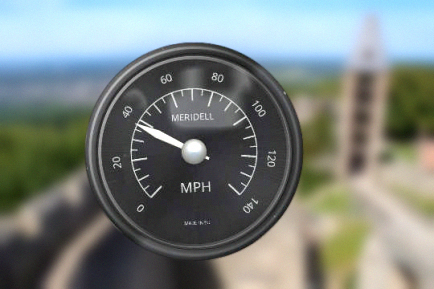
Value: value=37.5 unit=mph
